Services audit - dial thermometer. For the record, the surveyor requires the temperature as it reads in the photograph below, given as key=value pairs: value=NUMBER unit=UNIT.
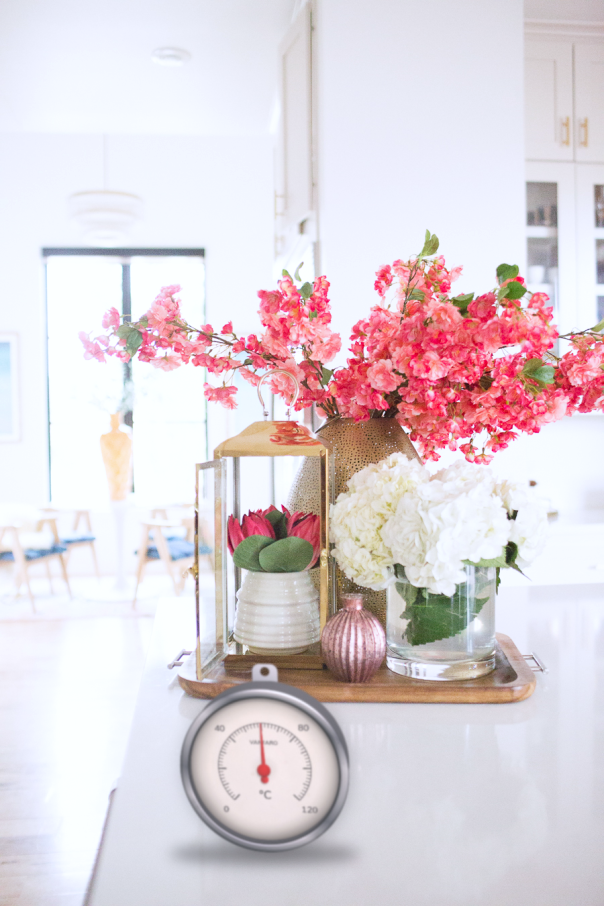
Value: value=60 unit=°C
